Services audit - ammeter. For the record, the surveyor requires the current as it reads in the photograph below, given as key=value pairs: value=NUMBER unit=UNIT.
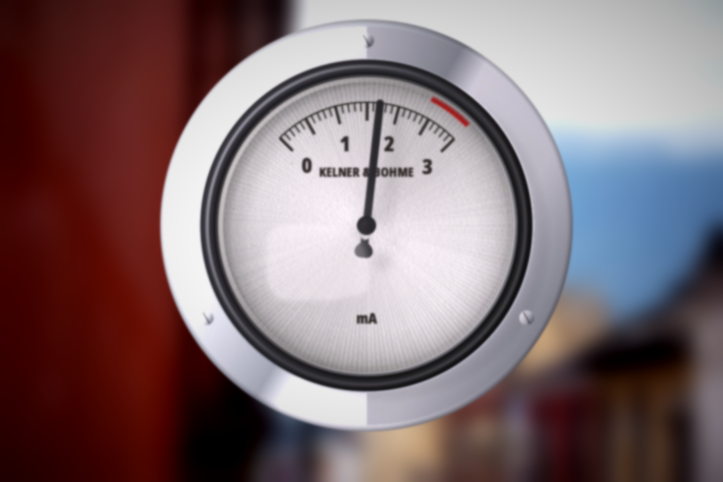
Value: value=1.7 unit=mA
